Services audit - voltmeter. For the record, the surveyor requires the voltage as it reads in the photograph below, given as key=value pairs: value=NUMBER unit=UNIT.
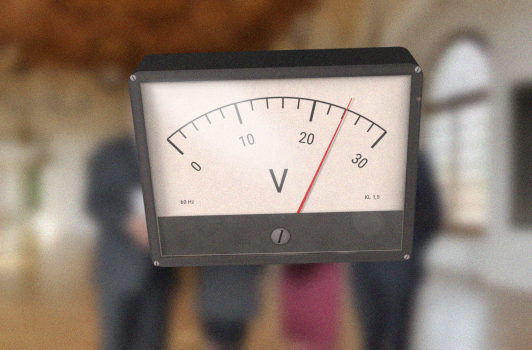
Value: value=24 unit=V
